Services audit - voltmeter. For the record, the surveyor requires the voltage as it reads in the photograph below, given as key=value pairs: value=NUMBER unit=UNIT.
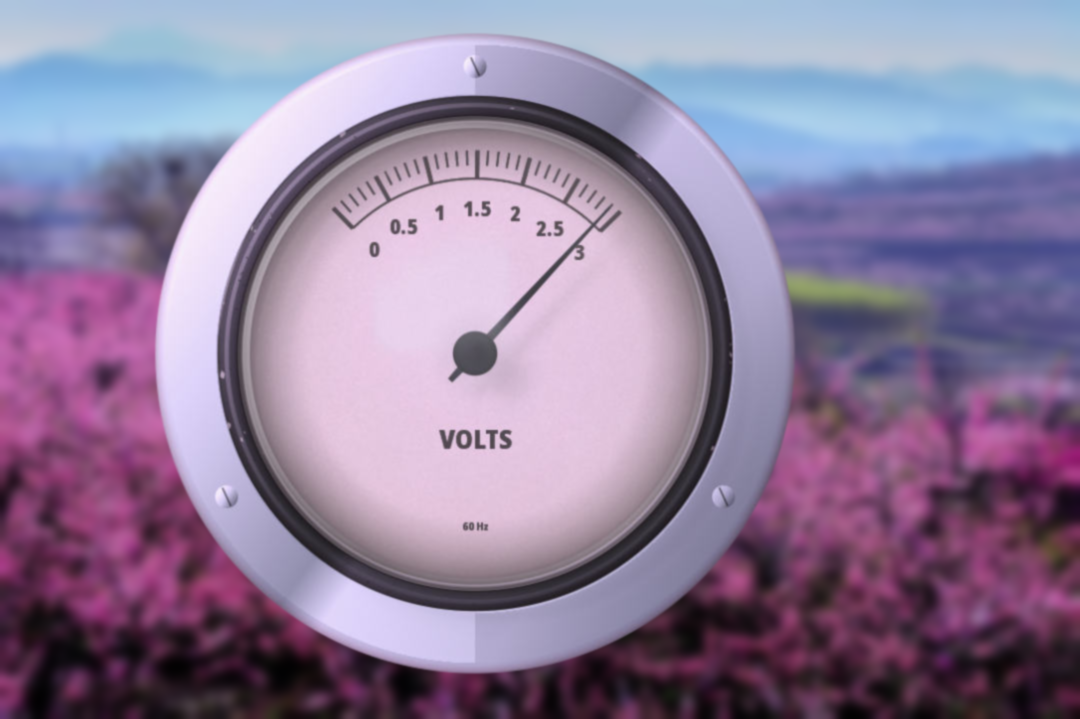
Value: value=2.9 unit=V
